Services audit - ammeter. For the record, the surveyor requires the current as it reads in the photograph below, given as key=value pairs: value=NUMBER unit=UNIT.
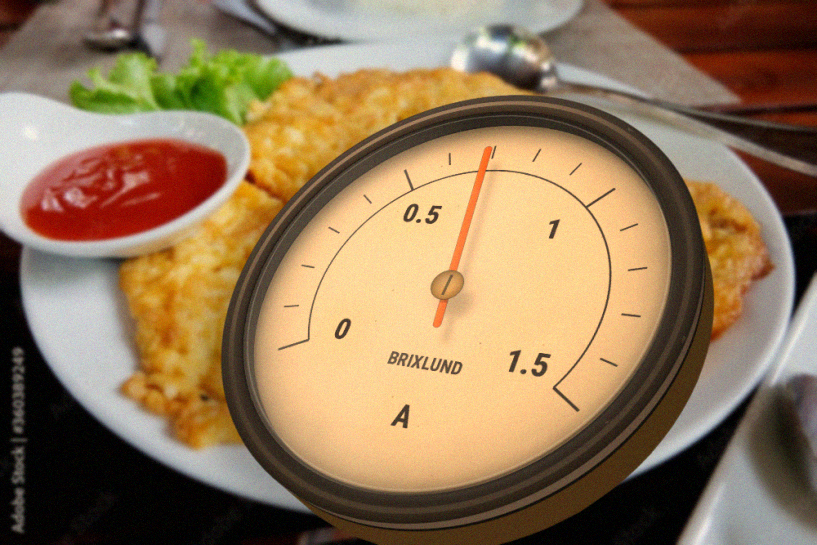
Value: value=0.7 unit=A
